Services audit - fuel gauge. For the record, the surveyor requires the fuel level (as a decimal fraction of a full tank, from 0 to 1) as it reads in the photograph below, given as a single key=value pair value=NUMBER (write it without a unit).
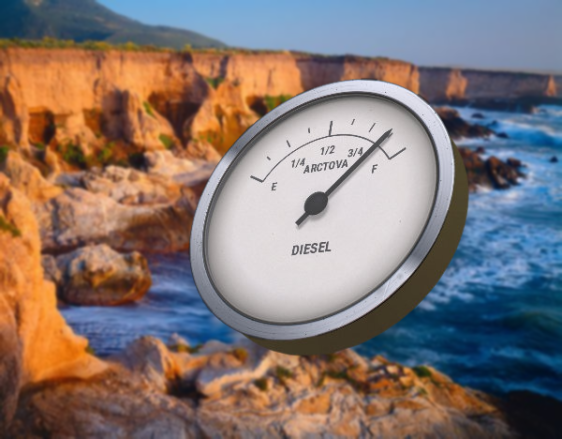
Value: value=0.875
